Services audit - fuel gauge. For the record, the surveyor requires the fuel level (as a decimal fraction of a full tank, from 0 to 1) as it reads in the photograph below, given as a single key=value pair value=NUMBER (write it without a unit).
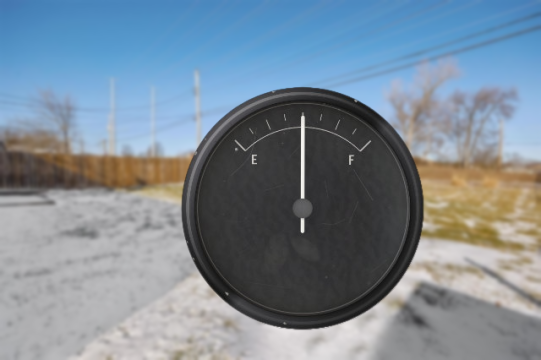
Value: value=0.5
